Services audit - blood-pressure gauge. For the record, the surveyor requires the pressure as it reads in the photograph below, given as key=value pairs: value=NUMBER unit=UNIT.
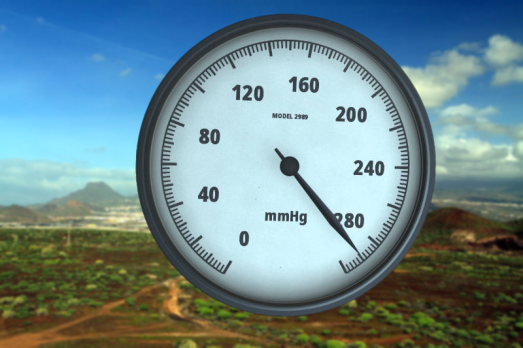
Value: value=290 unit=mmHg
